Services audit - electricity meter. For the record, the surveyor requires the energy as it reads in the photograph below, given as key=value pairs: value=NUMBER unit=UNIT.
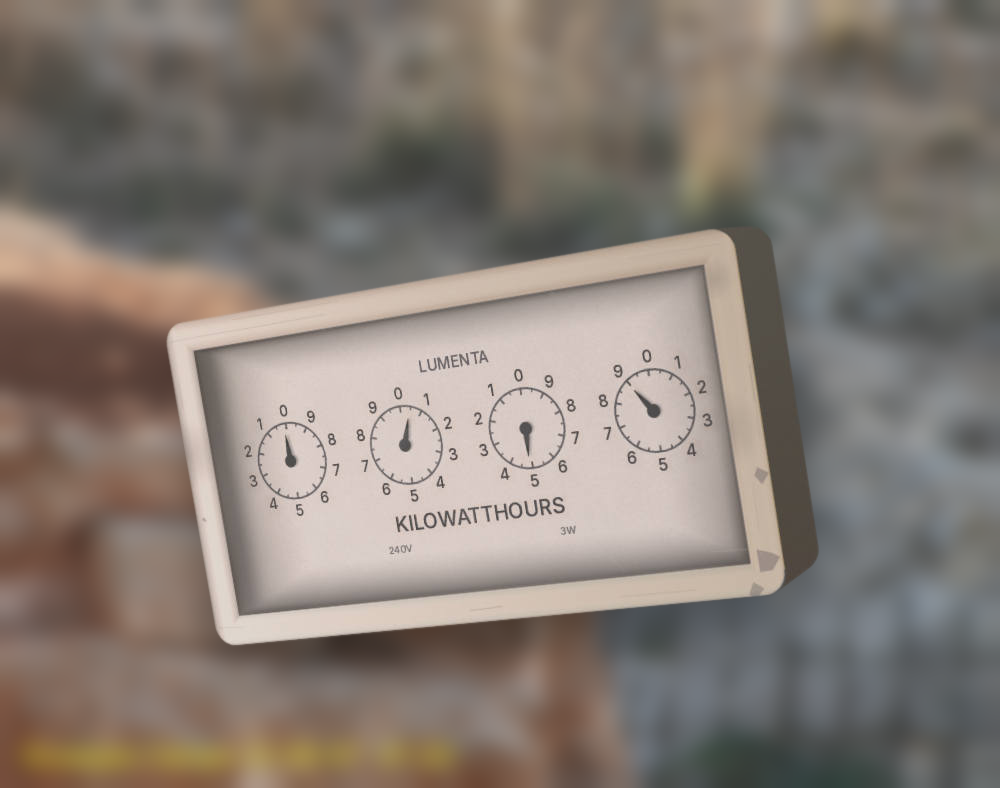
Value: value=49 unit=kWh
